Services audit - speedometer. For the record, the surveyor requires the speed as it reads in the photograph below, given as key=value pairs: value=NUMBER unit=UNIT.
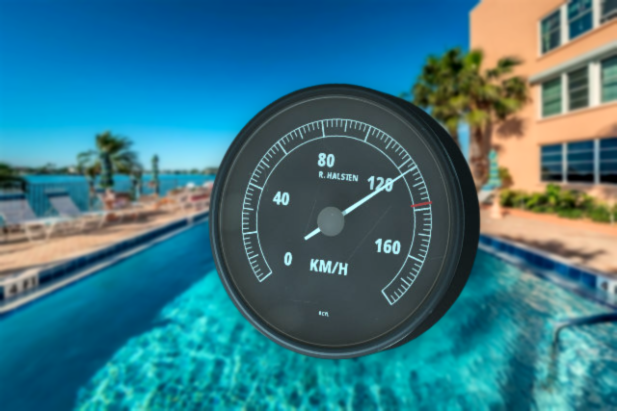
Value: value=124 unit=km/h
